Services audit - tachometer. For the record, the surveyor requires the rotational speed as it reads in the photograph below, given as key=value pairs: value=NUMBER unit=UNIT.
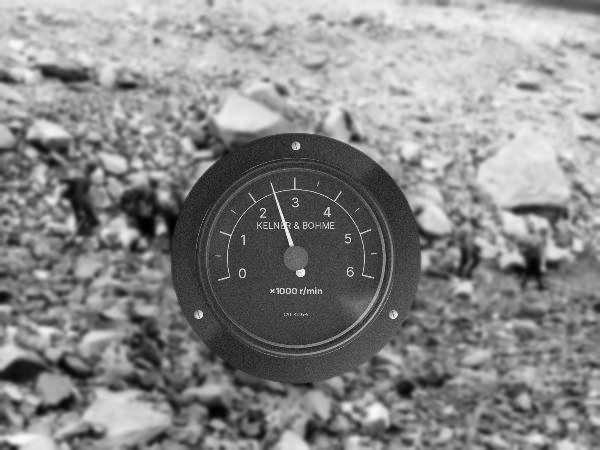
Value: value=2500 unit=rpm
